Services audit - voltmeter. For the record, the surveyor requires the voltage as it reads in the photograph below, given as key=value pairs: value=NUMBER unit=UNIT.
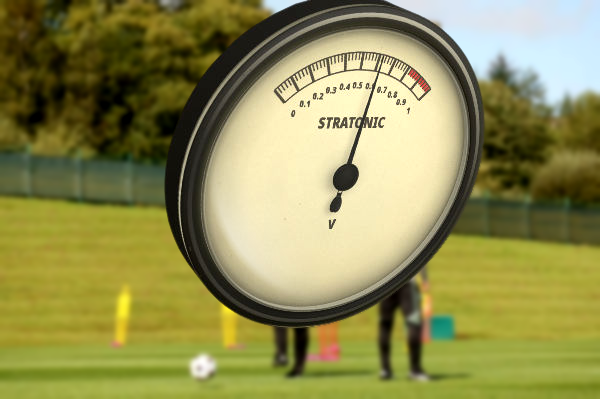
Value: value=0.6 unit=V
